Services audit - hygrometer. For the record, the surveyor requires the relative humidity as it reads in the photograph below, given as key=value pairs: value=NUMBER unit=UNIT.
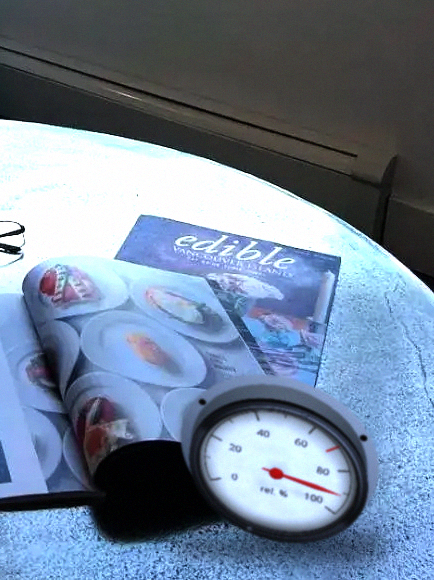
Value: value=90 unit=%
